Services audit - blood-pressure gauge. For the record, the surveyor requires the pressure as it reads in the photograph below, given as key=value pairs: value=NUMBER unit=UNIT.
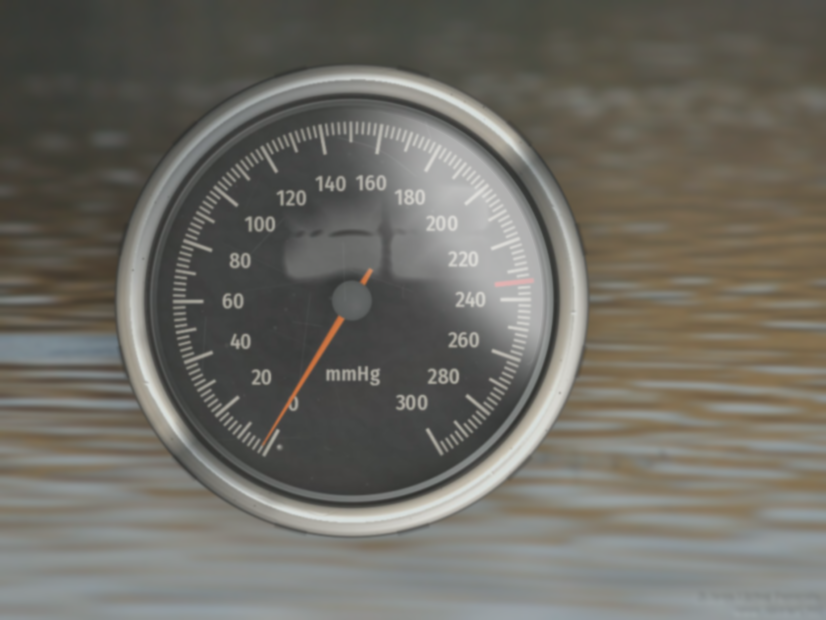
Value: value=2 unit=mmHg
